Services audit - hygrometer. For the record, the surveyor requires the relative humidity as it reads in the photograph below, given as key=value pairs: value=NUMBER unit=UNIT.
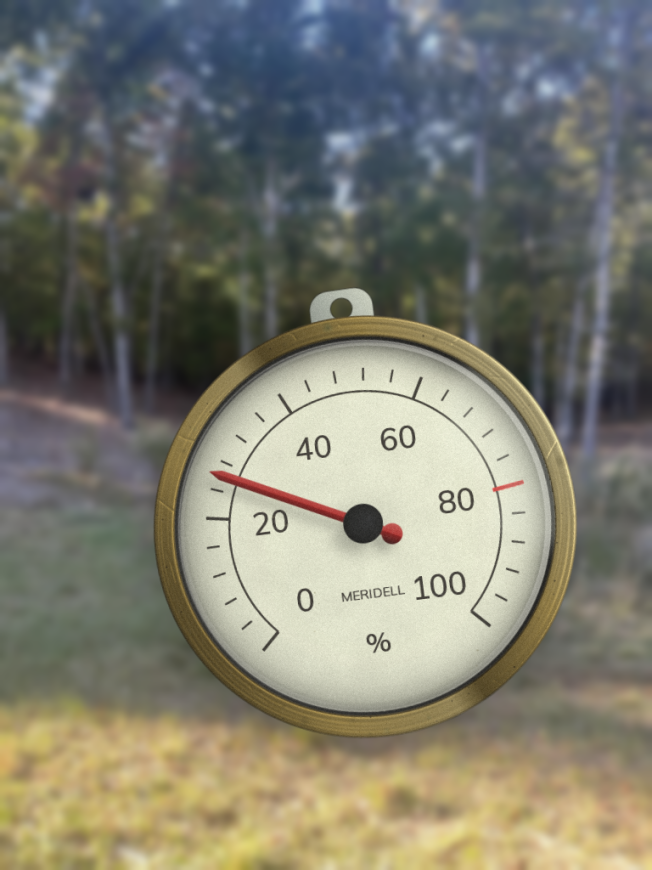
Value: value=26 unit=%
